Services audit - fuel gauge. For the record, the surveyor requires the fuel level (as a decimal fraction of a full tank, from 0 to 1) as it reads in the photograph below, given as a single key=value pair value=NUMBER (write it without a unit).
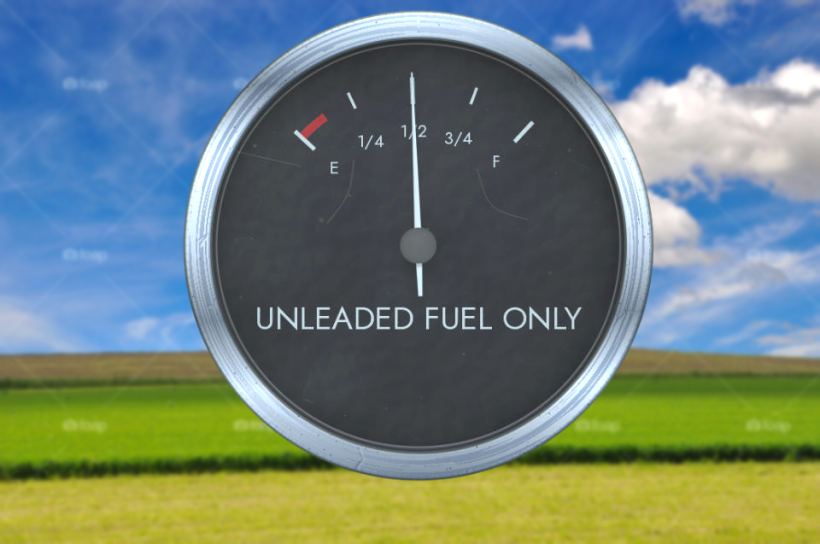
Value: value=0.5
